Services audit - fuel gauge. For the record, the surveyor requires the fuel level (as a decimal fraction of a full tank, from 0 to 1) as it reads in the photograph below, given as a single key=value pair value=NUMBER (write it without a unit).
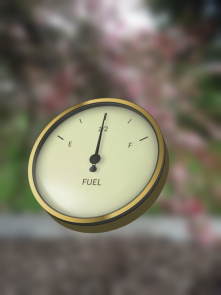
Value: value=0.5
